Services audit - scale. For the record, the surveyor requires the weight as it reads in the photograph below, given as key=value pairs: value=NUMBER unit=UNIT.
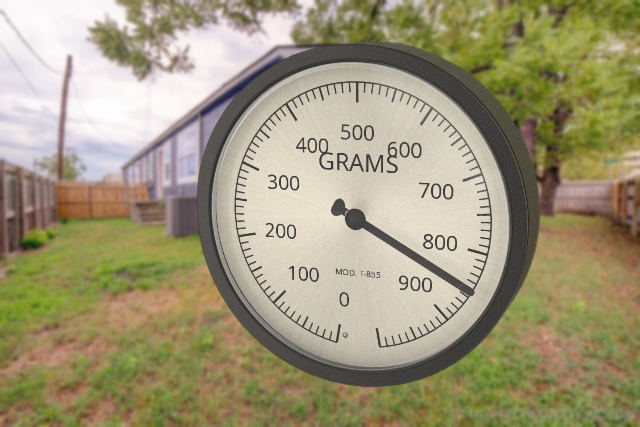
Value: value=850 unit=g
